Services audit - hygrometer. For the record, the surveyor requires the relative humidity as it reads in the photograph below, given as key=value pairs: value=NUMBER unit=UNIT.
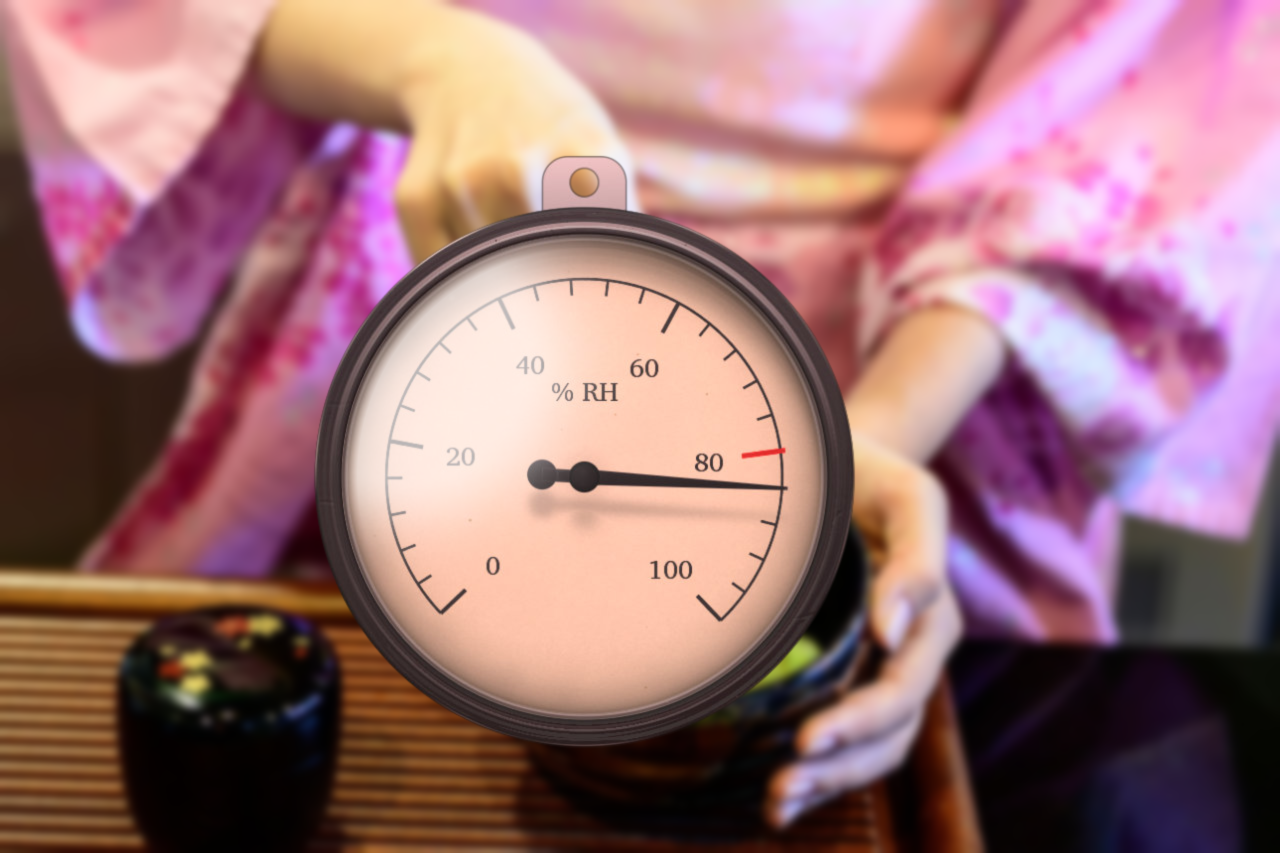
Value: value=84 unit=%
